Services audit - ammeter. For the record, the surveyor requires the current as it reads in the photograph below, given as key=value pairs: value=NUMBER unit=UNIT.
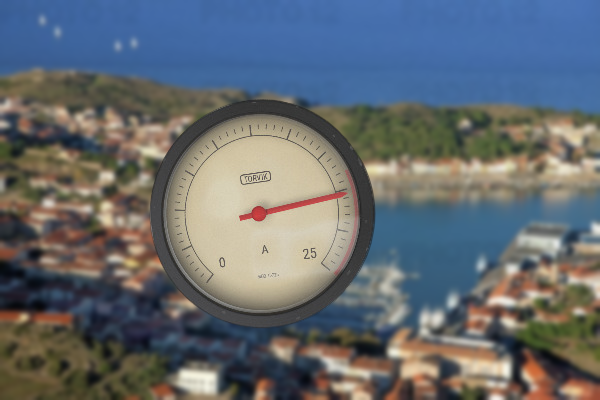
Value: value=20.25 unit=A
